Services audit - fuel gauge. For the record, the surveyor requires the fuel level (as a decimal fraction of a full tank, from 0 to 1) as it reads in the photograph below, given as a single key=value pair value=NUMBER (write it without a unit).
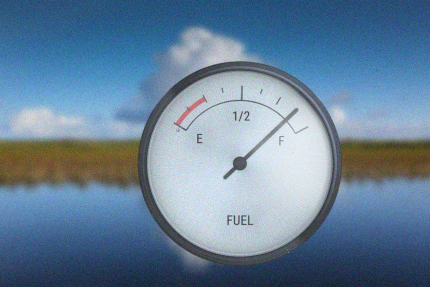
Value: value=0.875
